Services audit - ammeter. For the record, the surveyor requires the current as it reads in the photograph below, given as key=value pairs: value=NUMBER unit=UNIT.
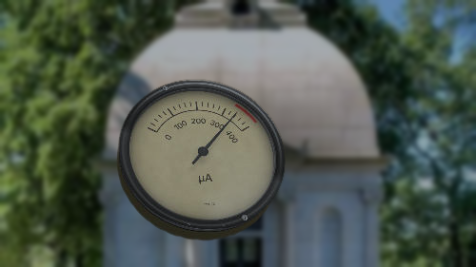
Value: value=340 unit=µA
